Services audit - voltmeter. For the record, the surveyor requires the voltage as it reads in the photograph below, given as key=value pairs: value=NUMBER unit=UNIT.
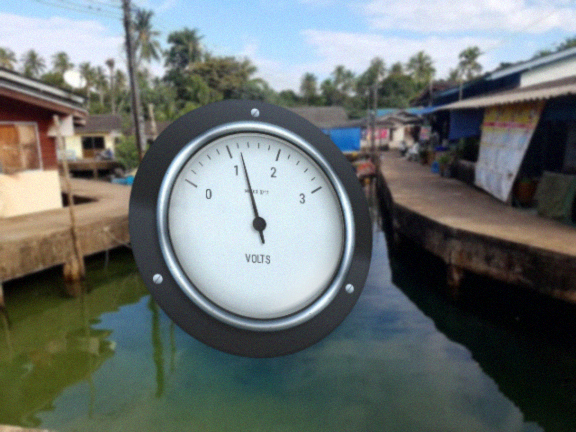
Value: value=1.2 unit=V
